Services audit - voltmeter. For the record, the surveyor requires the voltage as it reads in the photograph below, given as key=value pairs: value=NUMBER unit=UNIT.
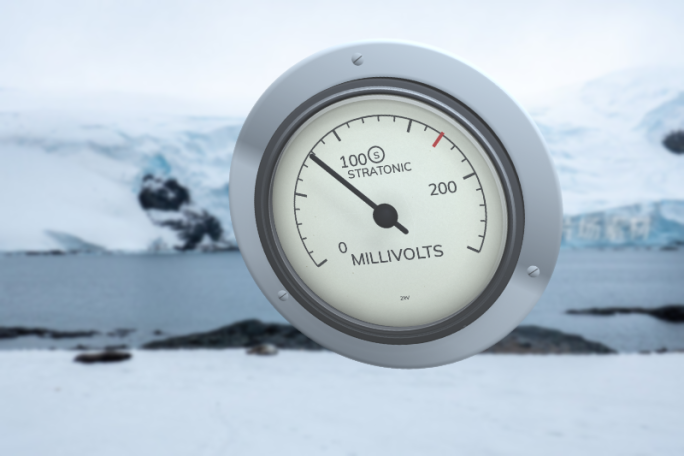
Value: value=80 unit=mV
